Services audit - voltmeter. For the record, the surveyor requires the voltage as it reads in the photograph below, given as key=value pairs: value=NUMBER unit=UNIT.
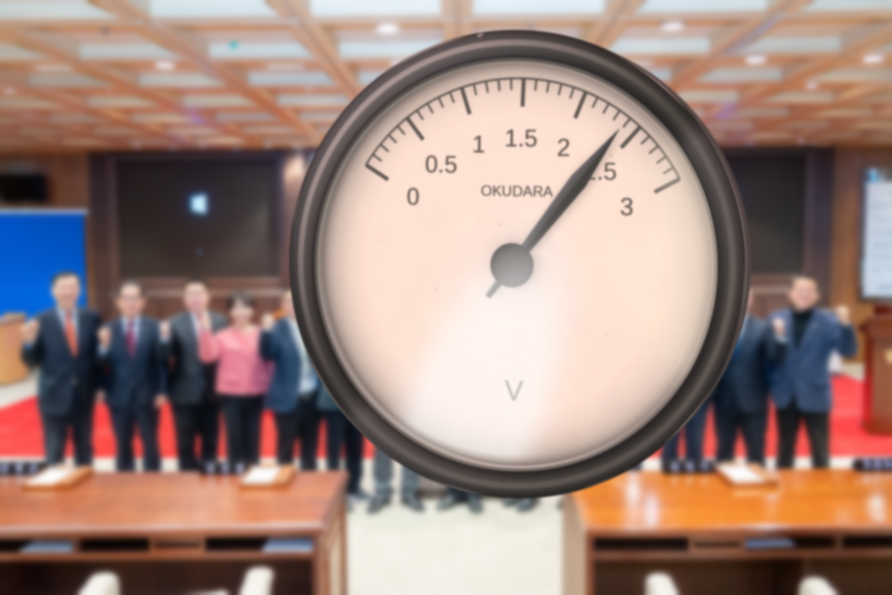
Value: value=2.4 unit=V
